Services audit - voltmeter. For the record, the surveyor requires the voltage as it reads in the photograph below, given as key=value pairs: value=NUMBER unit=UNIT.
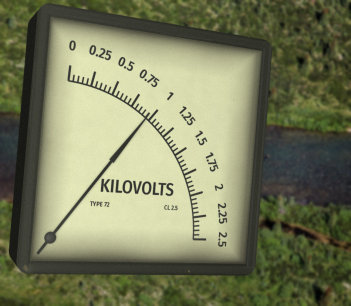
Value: value=0.95 unit=kV
